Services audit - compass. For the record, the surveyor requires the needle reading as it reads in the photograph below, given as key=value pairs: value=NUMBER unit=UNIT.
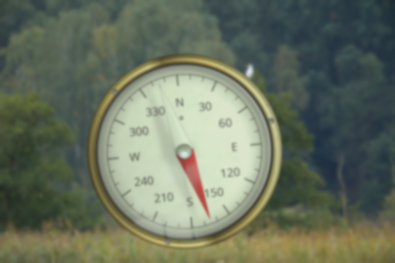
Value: value=165 unit=°
